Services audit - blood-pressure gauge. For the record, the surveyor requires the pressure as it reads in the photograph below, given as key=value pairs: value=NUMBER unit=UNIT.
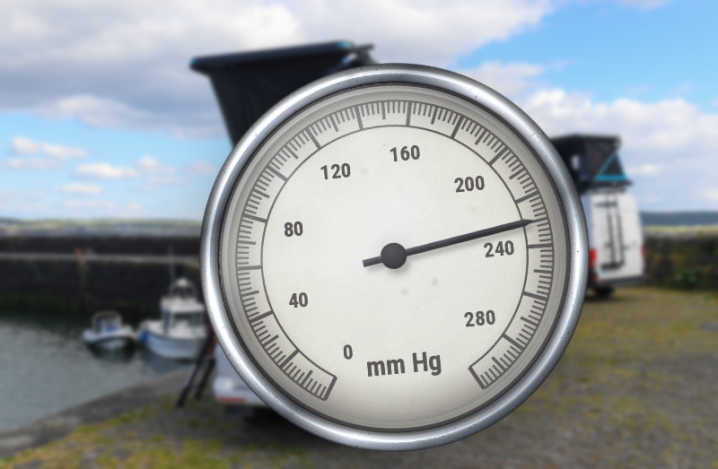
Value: value=230 unit=mmHg
